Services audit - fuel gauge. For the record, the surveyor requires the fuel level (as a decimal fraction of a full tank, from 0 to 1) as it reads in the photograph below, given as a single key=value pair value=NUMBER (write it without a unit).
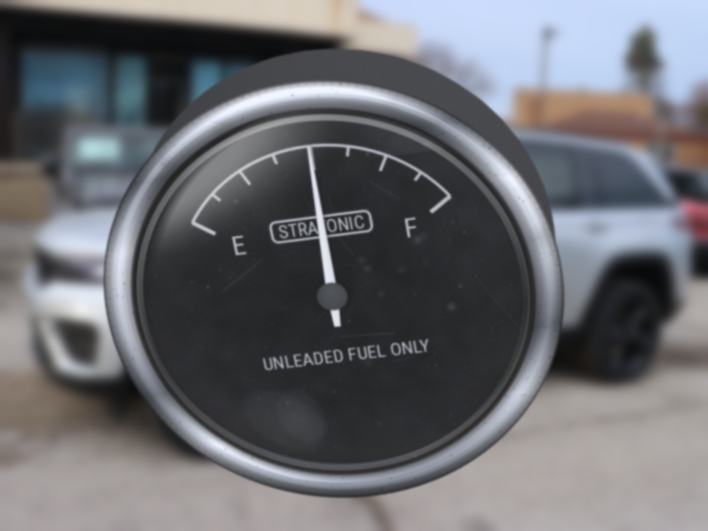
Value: value=0.5
